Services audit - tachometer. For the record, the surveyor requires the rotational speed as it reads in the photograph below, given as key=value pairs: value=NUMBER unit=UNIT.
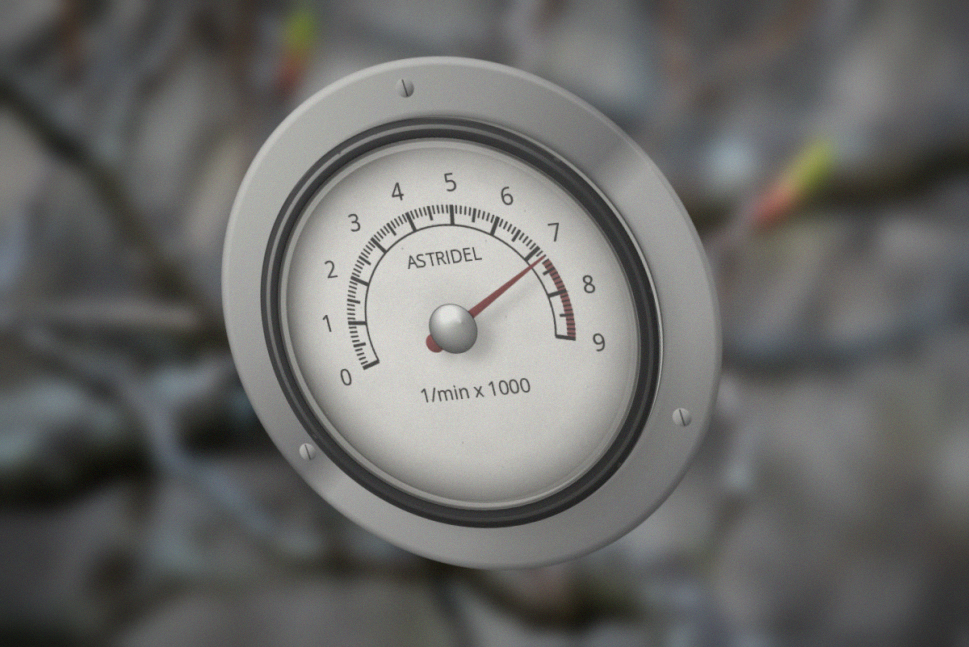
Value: value=7200 unit=rpm
